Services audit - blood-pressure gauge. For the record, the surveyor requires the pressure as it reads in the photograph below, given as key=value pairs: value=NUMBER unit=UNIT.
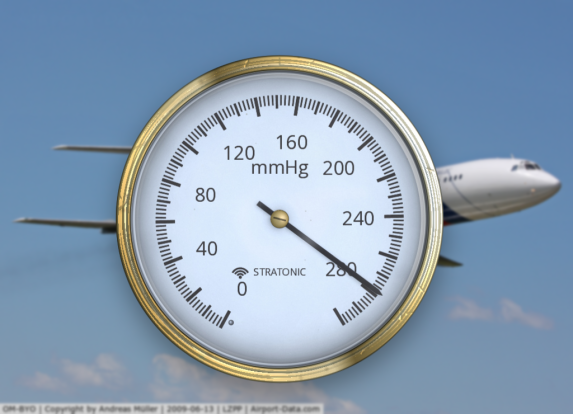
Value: value=278 unit=mmHg
